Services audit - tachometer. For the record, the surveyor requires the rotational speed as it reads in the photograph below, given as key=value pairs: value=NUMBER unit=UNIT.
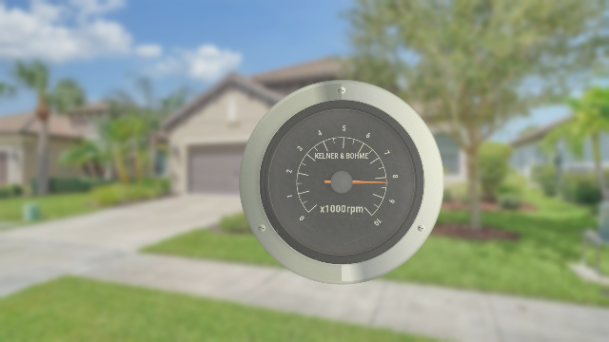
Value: value=8250 unit=rpm
